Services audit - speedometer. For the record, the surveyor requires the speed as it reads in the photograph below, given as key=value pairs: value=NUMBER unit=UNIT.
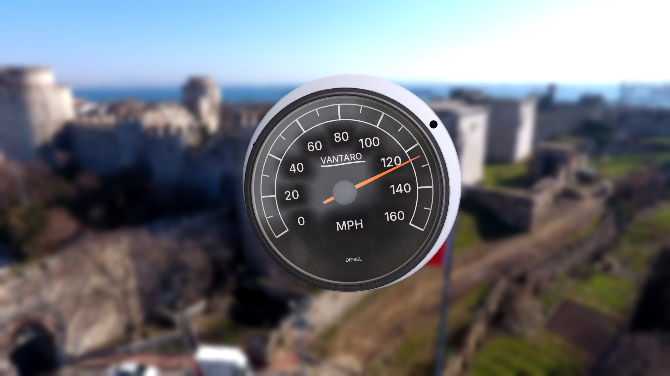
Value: value=125 unit=mph
